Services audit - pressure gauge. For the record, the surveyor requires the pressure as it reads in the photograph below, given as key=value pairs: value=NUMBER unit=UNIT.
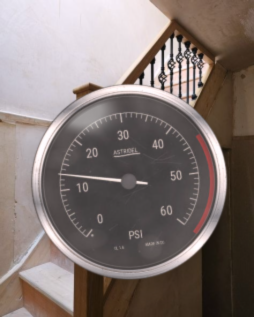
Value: value=13 unit=psi
